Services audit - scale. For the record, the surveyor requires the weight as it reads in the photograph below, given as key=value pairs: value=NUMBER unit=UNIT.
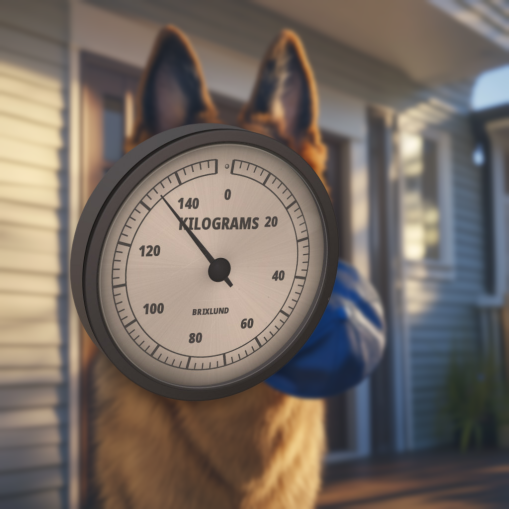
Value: value=134 unit=kg
